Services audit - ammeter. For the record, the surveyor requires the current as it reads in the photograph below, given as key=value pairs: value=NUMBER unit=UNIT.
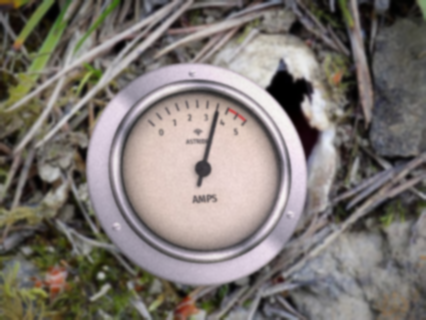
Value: value=3.5 unit=A
